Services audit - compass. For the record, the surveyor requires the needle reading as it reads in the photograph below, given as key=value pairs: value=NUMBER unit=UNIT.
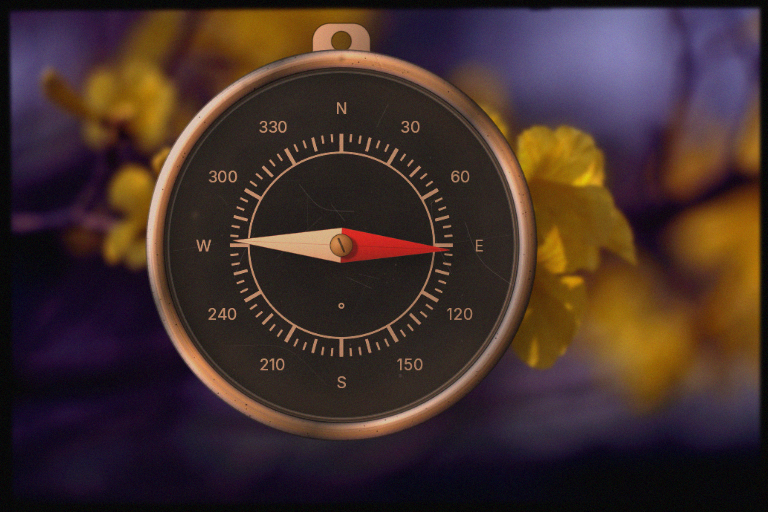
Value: value=92.5 unit=°
